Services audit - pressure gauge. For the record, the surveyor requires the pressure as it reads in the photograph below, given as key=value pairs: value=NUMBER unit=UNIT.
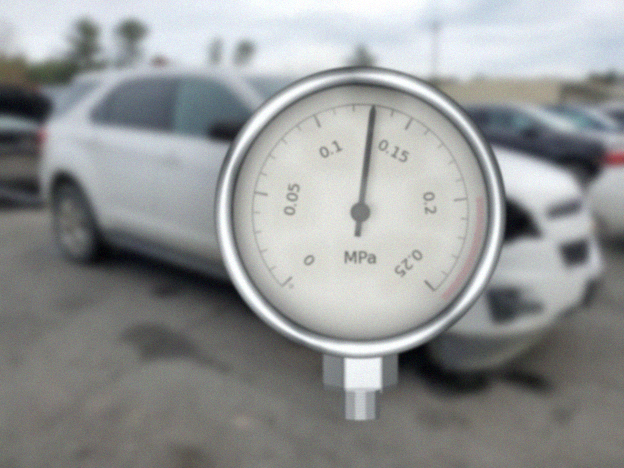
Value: value=0.13 unit=MPa
